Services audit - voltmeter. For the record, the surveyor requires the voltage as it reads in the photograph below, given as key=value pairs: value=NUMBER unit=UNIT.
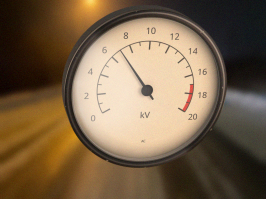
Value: value=7 unit=kV
